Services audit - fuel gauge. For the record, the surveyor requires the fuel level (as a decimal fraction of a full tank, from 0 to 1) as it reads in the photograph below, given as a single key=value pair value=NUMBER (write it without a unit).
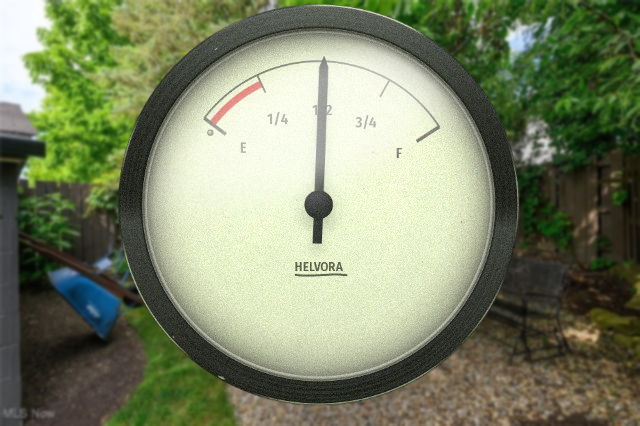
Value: value=0.5
